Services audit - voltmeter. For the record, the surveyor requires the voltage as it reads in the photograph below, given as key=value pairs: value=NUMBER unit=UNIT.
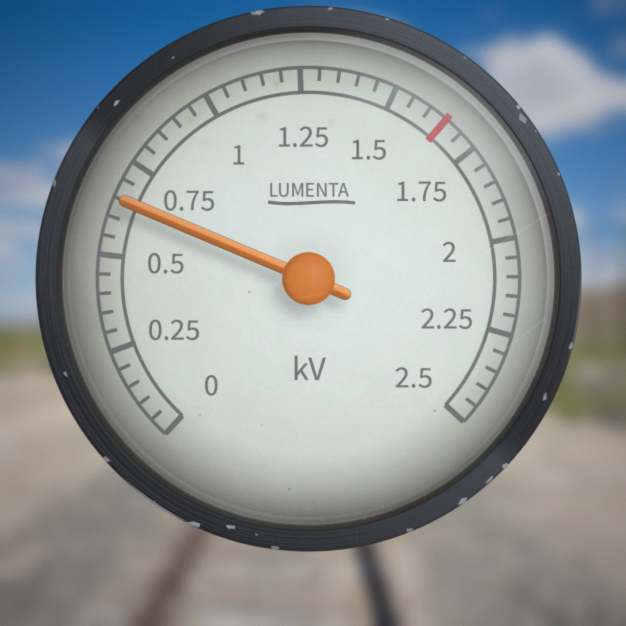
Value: value=0.65 unit=kV
